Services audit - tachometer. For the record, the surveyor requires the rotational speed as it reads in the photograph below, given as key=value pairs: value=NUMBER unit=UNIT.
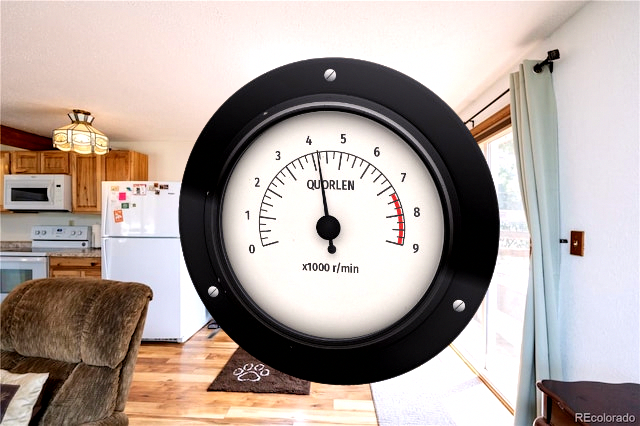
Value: value=4250 unit=rpm
